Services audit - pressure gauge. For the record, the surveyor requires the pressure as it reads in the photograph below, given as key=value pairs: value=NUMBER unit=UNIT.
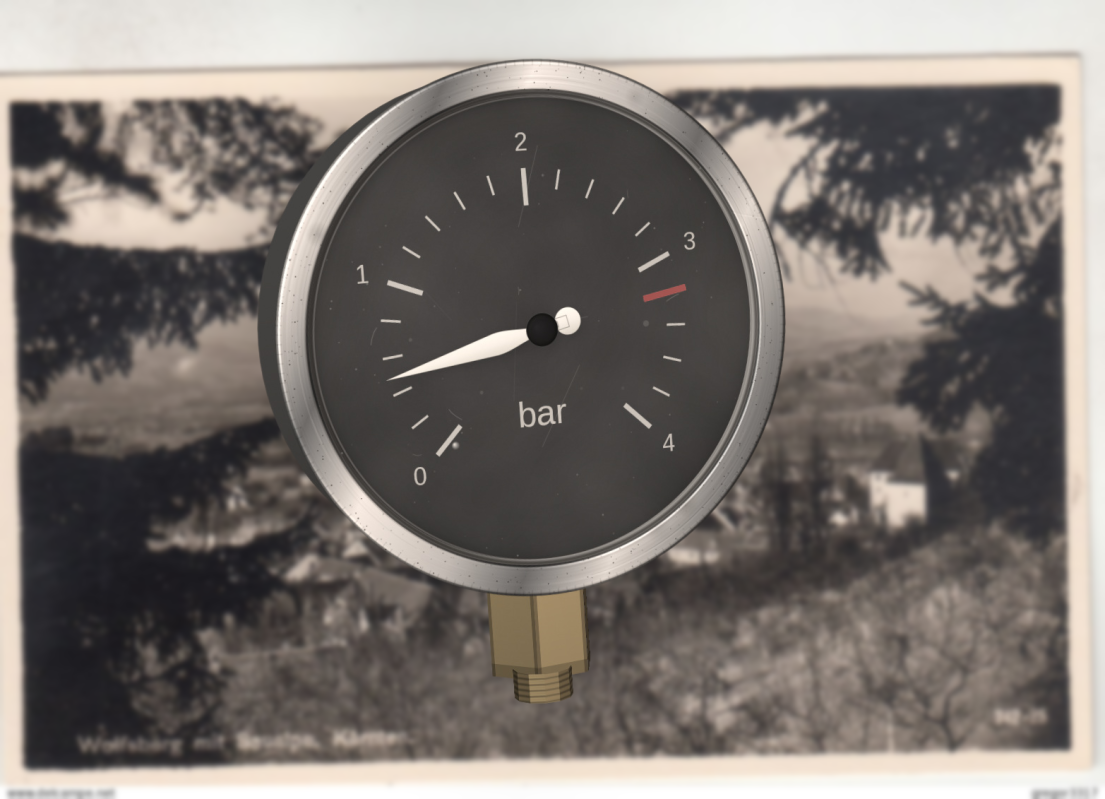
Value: value=0.5 unit=bar
